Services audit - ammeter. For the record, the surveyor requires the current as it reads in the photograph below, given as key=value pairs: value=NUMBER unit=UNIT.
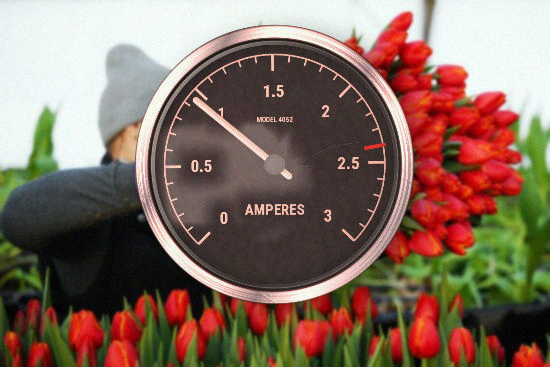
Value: value=0.95 unit=A
